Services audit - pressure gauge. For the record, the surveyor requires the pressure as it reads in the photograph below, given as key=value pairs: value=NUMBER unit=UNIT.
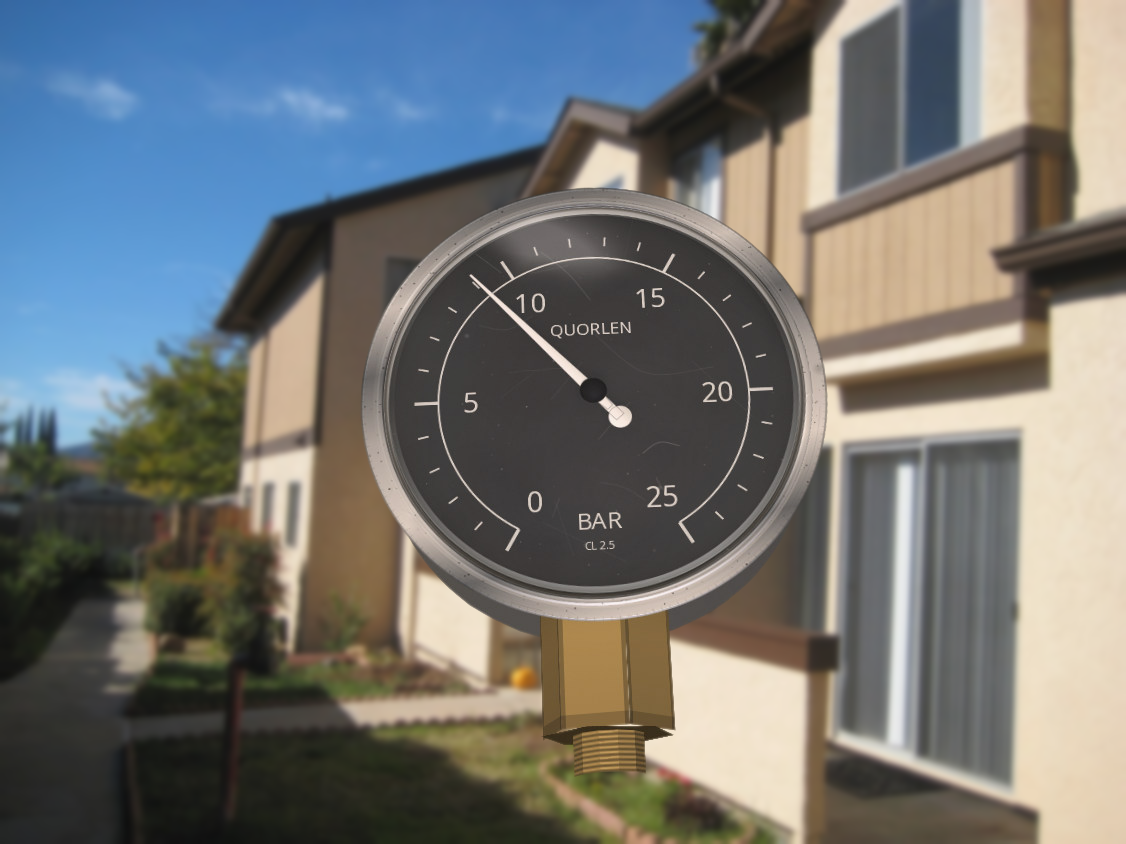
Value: value=9 unit=bar
